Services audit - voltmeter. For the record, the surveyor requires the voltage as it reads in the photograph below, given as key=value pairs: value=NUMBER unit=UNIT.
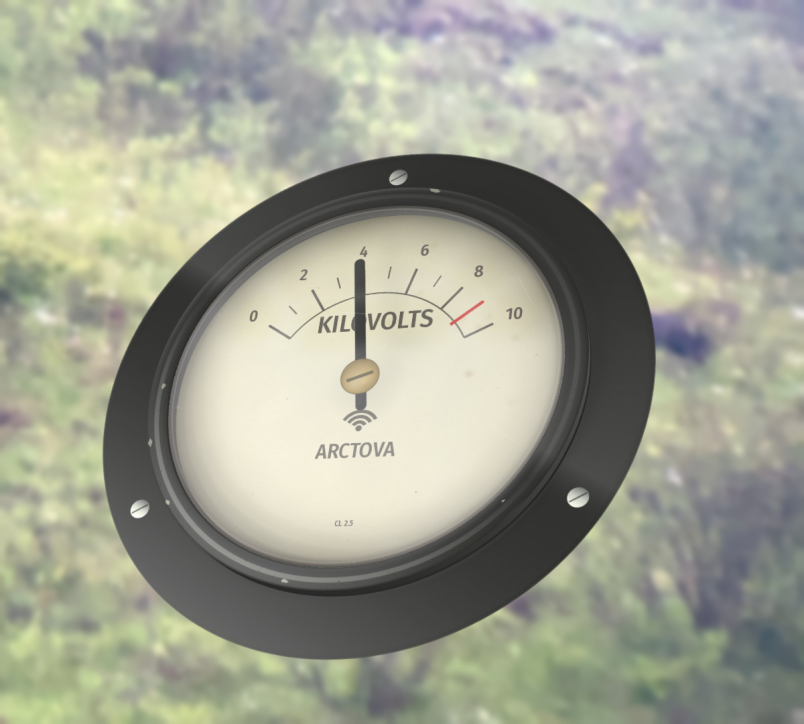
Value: value=4 unit=kV
